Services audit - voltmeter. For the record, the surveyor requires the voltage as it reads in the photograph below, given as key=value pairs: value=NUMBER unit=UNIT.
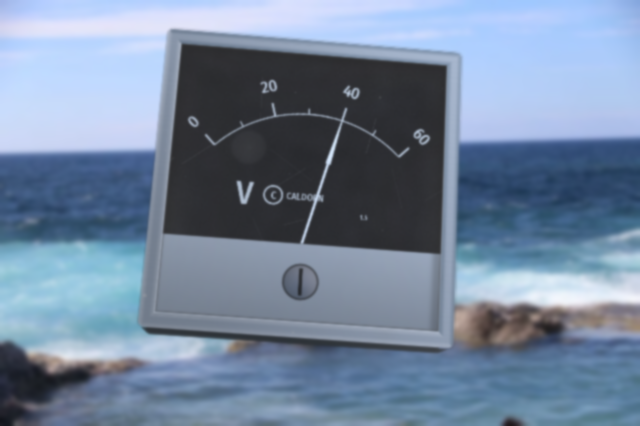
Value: value=40 unit=V
